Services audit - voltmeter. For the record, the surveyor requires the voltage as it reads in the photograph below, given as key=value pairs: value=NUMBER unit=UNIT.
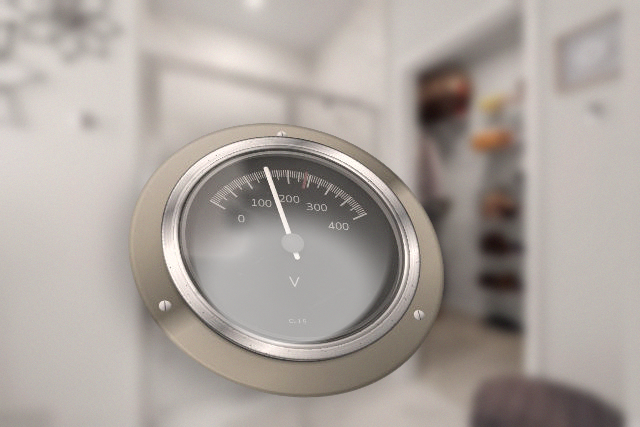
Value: value=150 unit=V
